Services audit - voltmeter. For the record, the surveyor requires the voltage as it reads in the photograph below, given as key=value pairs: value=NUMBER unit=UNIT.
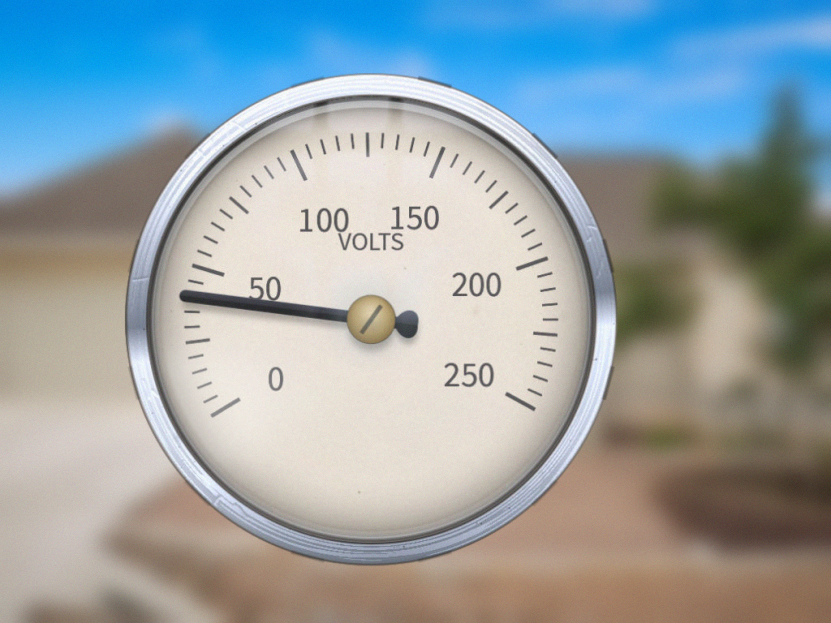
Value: value=40 unit=V
